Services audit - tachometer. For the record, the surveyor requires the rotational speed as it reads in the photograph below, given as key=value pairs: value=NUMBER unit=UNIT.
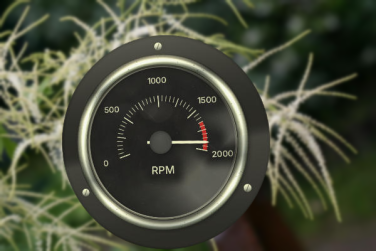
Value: value=1900 unit=rpm
